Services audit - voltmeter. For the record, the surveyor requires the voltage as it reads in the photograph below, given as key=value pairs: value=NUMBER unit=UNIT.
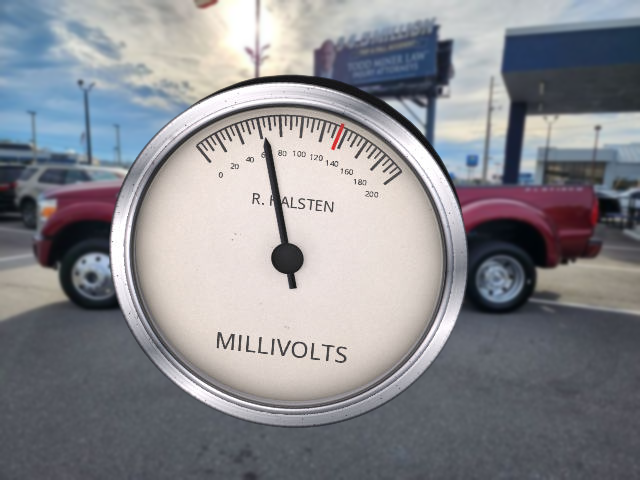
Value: value=65 unit=mV
